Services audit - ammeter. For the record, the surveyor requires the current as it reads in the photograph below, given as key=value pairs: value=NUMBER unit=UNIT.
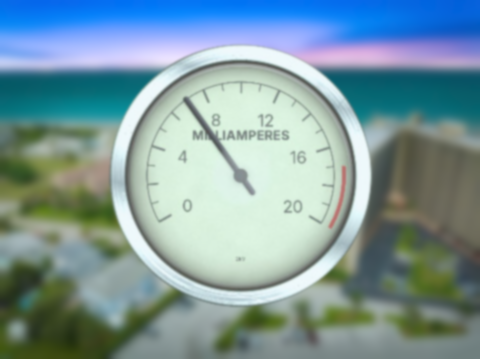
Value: value=7 unit=mA
